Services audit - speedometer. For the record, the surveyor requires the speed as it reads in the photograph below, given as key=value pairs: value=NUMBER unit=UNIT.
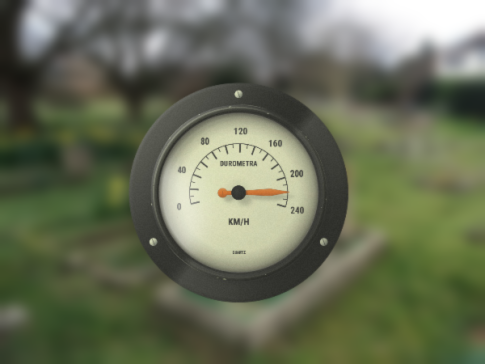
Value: value=220 unit=km/h
